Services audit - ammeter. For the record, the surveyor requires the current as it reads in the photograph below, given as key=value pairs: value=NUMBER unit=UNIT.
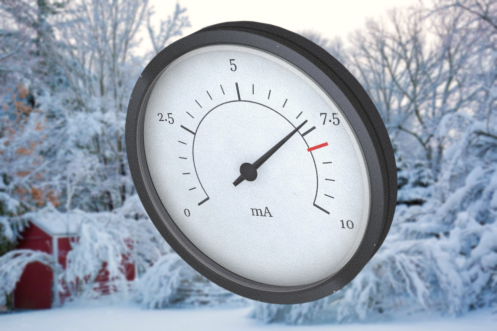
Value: value=7.25 unit=mA
